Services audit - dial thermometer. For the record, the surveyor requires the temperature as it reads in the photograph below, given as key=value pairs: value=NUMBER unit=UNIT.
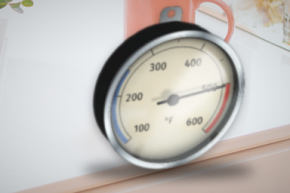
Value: value=500 unit=°F
